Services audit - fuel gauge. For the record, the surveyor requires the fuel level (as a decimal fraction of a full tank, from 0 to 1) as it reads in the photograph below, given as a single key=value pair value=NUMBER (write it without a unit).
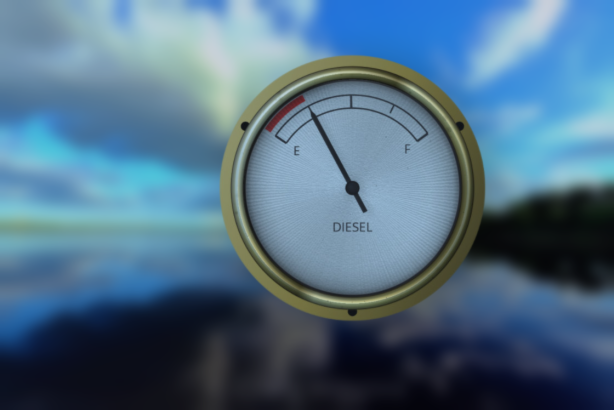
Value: value=0.25
